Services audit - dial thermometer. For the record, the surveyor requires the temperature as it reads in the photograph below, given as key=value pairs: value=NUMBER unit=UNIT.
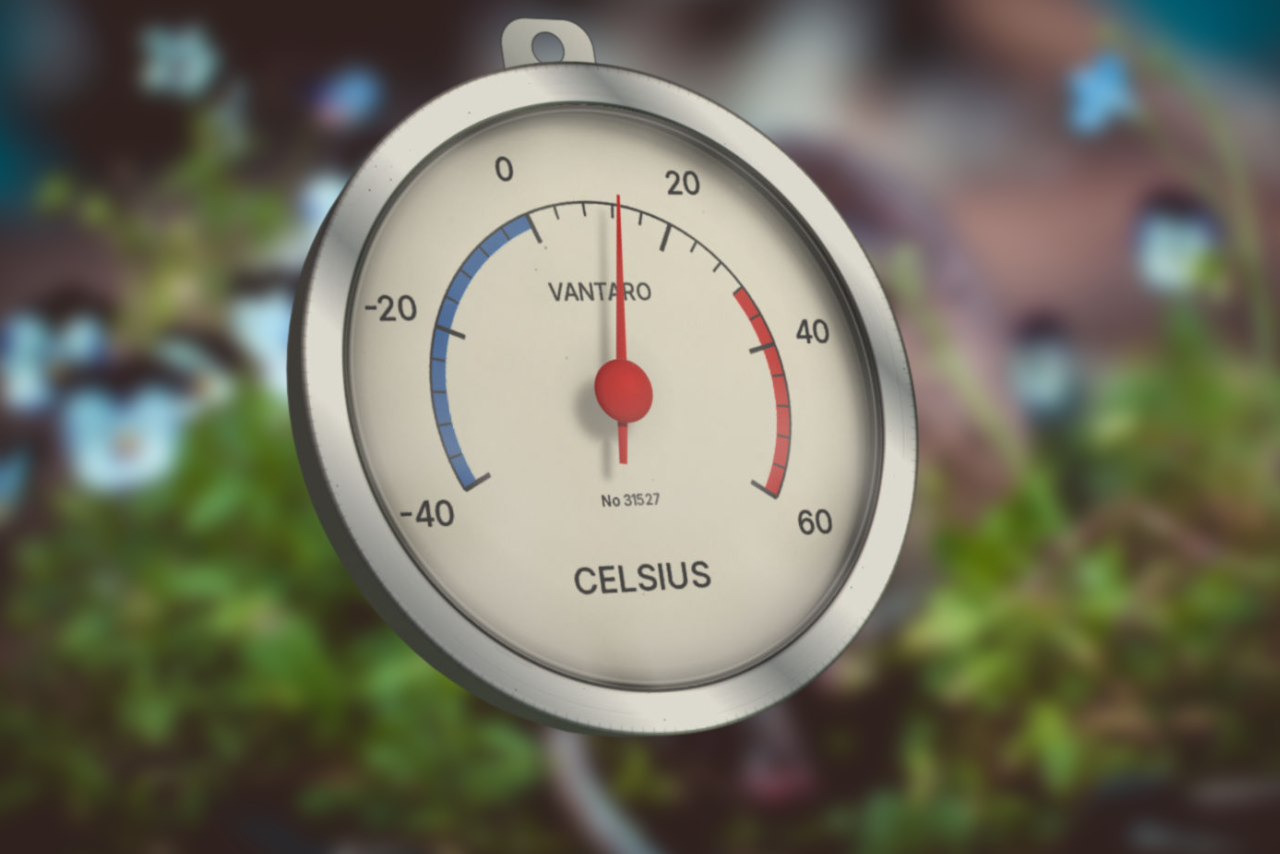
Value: value=12 unit=°C
